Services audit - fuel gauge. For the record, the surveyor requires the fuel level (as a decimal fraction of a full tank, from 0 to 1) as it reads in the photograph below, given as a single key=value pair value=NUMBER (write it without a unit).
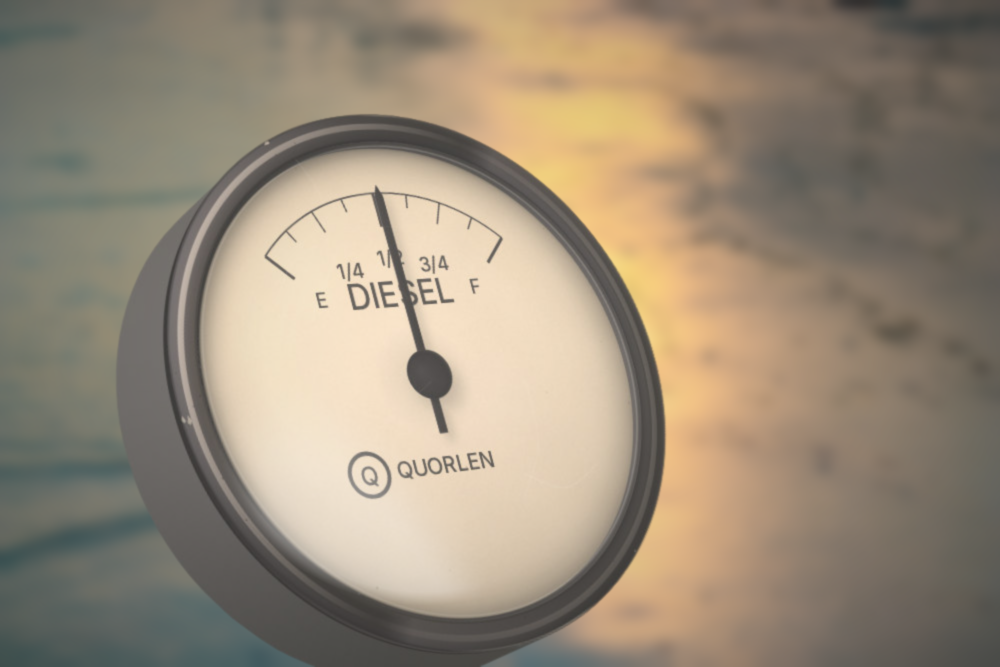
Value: value=0.5
